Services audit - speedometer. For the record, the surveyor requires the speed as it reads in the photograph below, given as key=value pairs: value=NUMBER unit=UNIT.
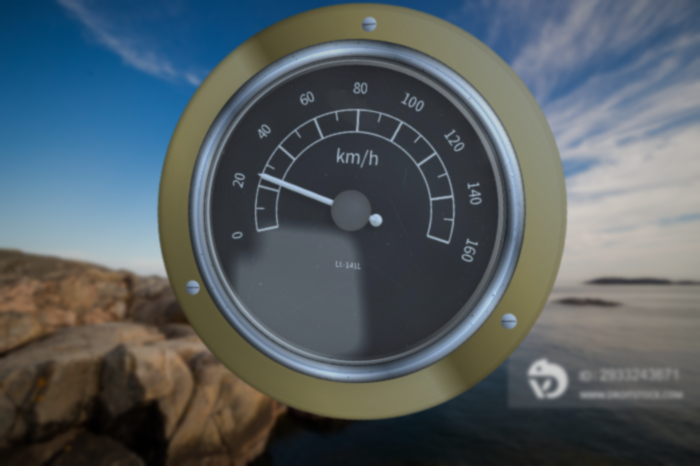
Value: value=25 unit=km/h
